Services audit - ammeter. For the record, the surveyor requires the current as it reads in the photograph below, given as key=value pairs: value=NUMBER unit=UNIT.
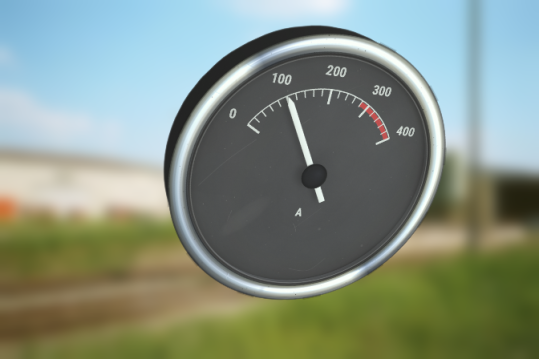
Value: value=100 unit=A
